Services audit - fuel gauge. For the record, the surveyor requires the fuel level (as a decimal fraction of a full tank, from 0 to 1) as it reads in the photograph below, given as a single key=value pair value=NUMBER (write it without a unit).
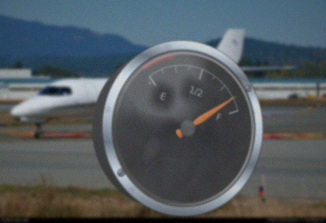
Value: value=0.875
